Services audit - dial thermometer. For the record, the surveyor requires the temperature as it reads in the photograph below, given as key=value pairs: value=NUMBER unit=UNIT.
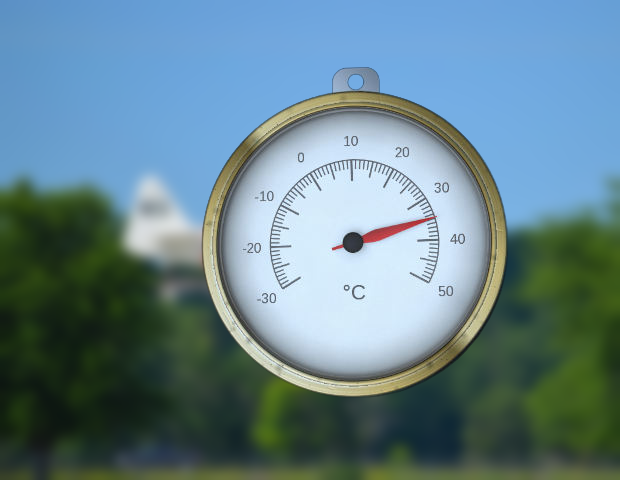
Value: value=35 unit=°C
